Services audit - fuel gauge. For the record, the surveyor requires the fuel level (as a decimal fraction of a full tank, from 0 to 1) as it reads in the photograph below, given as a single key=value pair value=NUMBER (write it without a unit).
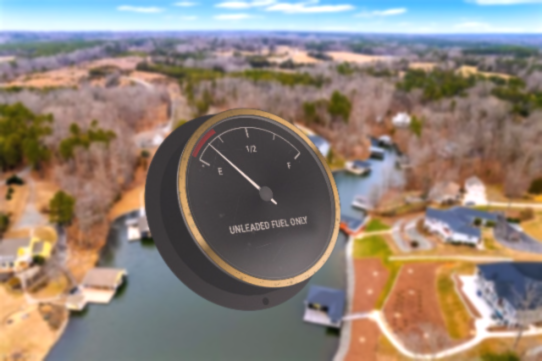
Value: value=0.125
